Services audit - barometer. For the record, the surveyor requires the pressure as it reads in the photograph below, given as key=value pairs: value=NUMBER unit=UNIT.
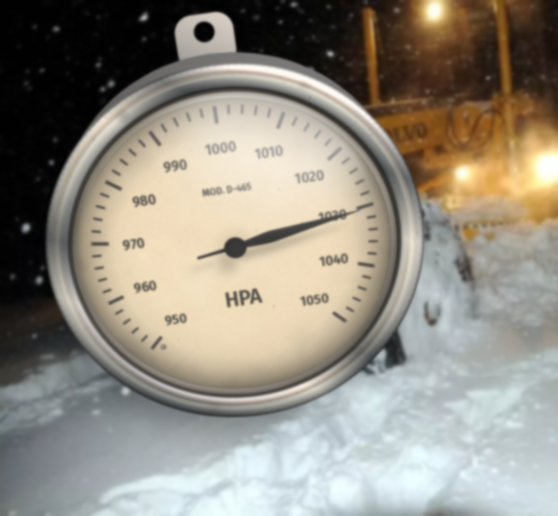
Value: value=1030 unit=hPa
